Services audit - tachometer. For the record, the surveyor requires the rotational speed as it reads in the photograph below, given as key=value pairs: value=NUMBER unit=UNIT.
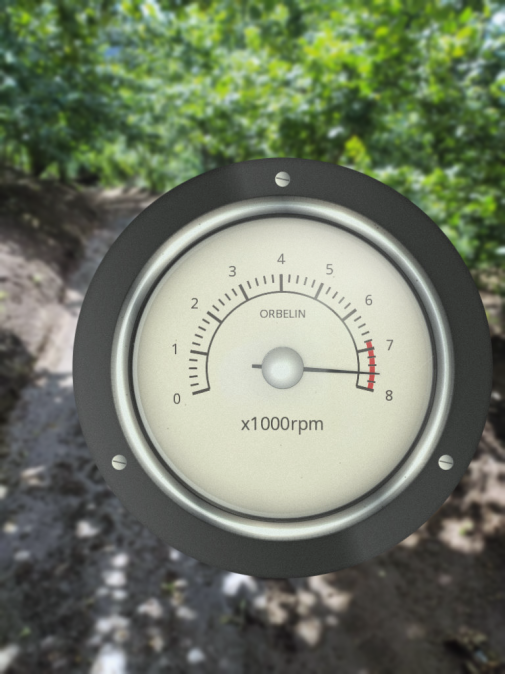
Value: value=7600 unit=rpm
